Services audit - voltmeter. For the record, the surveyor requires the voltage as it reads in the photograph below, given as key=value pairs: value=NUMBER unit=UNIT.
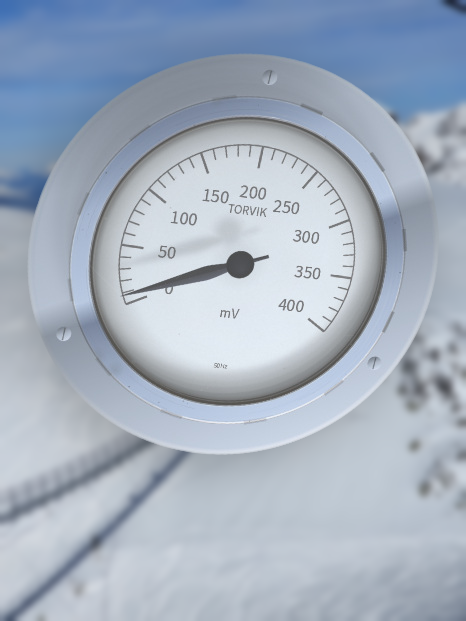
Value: value=10 unit=mV
